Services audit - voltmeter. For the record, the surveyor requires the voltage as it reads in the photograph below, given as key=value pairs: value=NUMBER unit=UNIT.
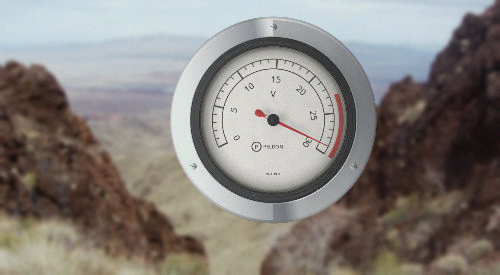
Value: value=29 unit=V
